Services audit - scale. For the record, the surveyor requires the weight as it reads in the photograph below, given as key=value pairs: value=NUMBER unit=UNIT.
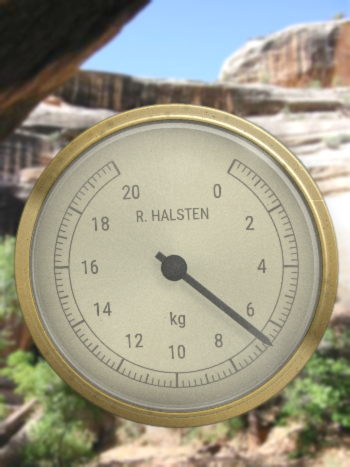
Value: value=6.6 unit=kg
